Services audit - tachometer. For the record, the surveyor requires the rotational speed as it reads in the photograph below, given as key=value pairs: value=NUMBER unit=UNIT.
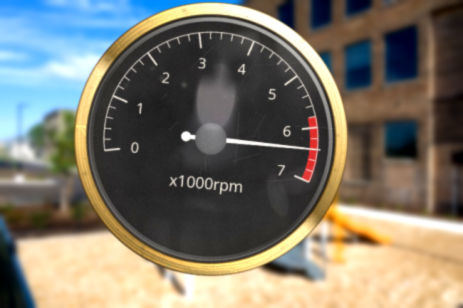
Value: value=6400 unit=rpm
